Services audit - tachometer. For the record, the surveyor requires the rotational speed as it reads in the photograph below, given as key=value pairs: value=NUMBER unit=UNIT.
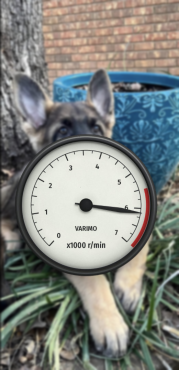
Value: value=6125 unit=rpm
